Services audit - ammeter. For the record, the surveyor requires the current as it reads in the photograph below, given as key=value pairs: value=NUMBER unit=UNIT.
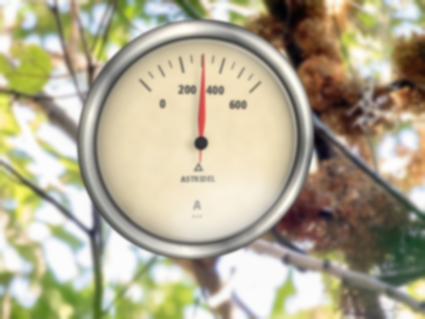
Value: value=300 unit=A
